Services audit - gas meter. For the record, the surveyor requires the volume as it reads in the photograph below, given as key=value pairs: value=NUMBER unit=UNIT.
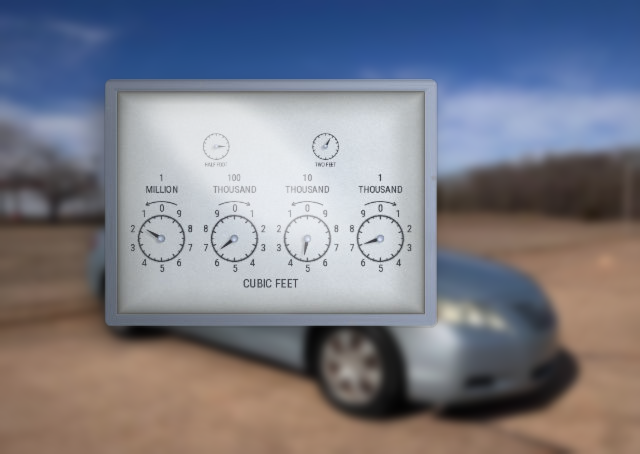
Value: value=164700 unit=ft³
